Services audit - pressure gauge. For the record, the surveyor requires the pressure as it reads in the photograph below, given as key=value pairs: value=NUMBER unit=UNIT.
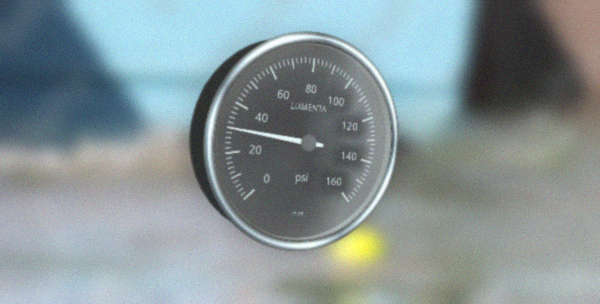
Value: value=30 unit=psi
